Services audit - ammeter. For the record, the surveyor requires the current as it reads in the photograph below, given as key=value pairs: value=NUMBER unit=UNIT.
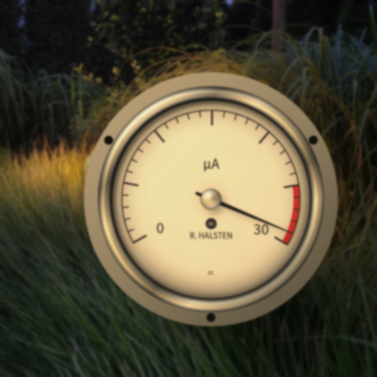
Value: value=29 unit=µA
